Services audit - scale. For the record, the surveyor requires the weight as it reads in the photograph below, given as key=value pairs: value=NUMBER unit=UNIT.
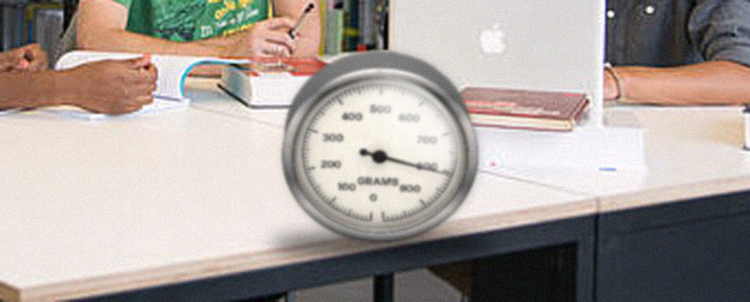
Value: value=800 unit=g
